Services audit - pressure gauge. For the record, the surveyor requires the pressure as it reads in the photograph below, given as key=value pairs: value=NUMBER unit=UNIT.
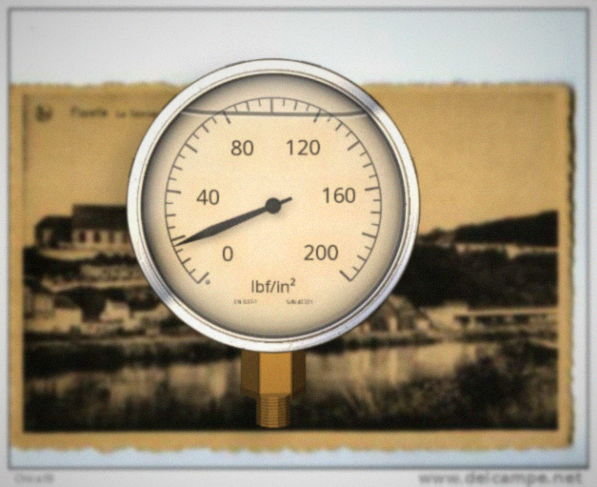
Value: value=17.5 unit=psi
